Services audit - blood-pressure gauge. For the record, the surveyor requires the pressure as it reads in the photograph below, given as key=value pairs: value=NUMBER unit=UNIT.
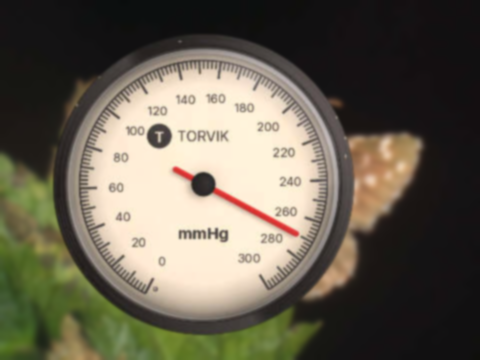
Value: value=270 unit=mmHg
